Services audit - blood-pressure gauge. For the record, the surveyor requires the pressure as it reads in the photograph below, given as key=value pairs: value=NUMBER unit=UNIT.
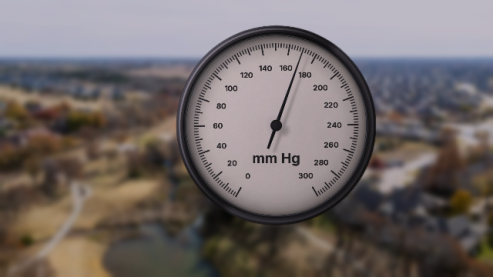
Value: value=170 unit=mmHg
